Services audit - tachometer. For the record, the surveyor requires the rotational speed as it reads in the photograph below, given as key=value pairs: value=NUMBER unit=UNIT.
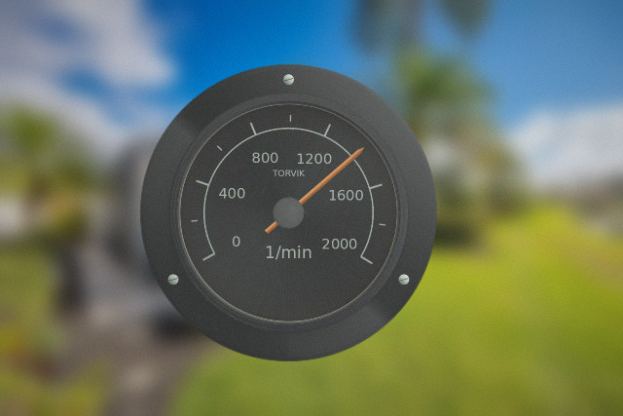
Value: value=1400 unit=rpm
